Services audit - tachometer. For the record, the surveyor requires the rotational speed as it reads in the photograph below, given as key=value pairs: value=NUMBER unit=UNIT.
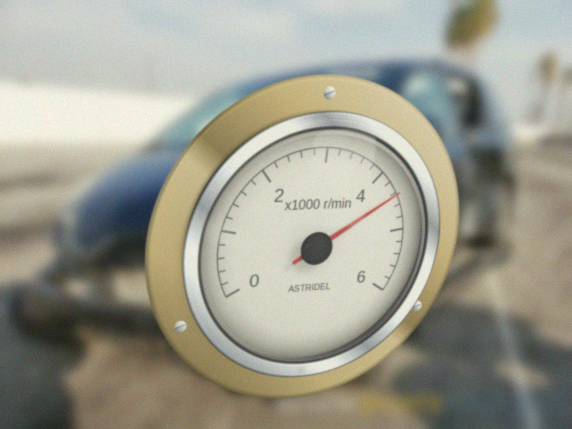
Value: value=4400 unit=rpm
